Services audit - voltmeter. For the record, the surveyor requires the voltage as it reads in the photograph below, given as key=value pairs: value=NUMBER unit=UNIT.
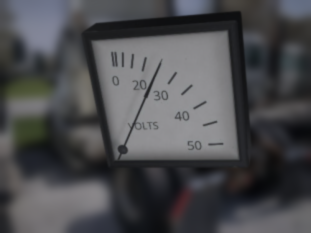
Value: value=25 unit=V
